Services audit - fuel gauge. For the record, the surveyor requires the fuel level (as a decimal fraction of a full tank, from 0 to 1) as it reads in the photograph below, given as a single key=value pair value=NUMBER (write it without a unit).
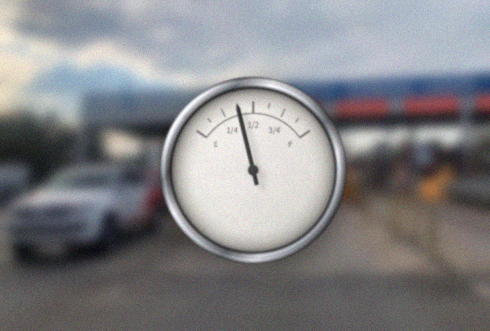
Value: value=0.375
